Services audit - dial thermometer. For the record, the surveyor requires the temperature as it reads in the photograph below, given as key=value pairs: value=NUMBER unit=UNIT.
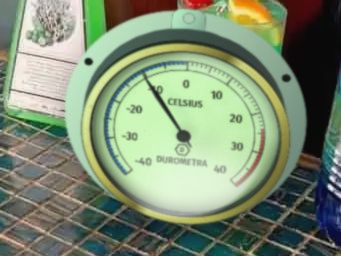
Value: value=-10 unit=°C
